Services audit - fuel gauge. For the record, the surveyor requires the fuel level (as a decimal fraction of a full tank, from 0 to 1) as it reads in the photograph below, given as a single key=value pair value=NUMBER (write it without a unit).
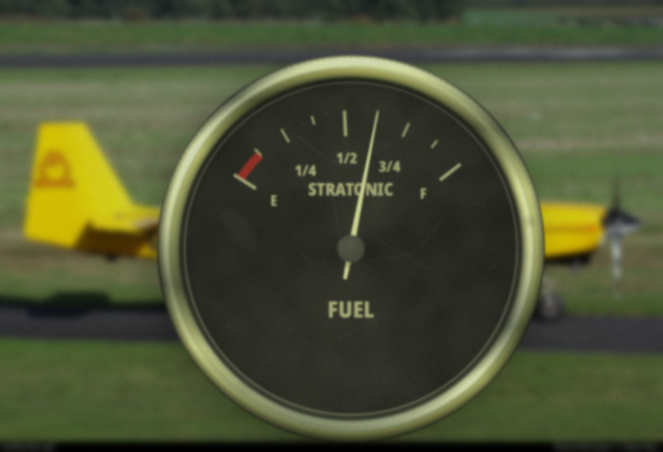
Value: value=0.625
